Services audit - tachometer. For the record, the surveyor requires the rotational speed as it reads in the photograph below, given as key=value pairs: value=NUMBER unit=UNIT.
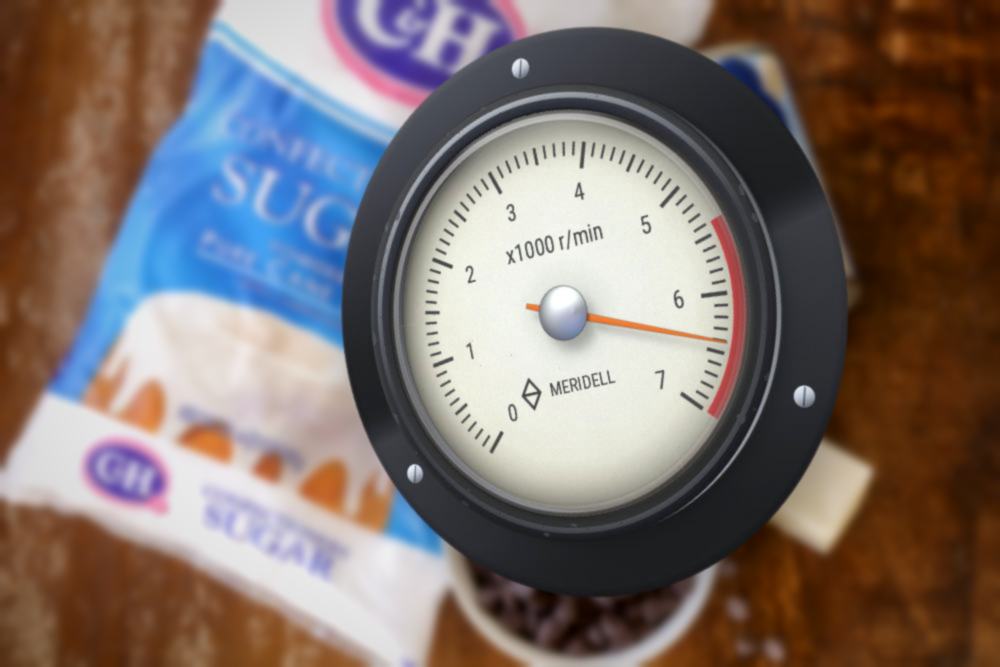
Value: value=6400 unit=rpm
